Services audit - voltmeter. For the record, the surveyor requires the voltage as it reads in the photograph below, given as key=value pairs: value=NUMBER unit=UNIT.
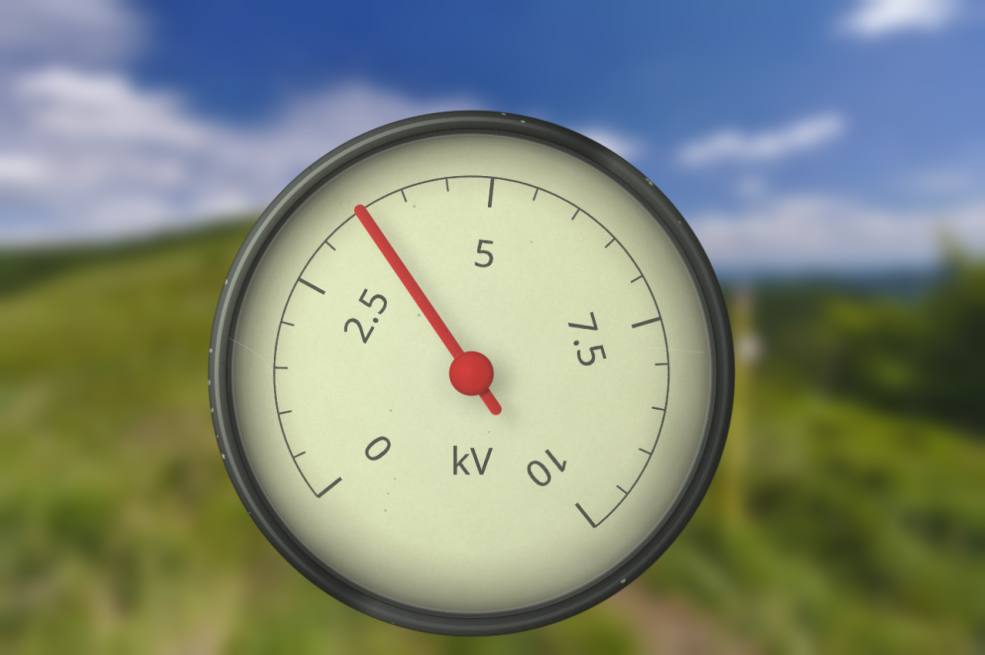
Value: value=3.5 unit=kV
